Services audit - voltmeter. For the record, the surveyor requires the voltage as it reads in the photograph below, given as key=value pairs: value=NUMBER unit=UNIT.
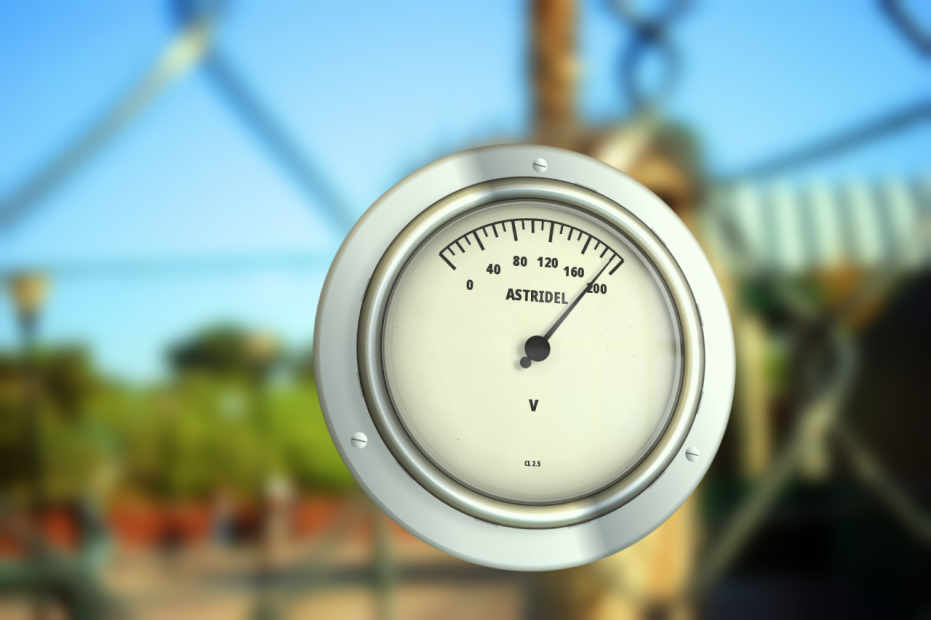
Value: value=190 unit=V
